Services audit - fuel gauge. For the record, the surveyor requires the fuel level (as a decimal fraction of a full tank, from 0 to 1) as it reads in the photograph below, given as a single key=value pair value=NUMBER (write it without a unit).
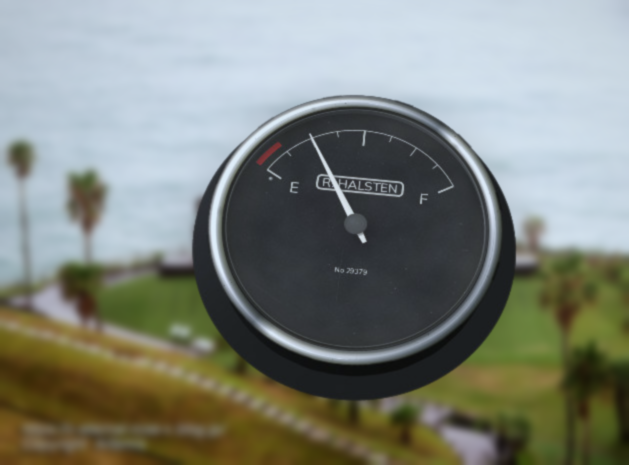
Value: value=0.25
